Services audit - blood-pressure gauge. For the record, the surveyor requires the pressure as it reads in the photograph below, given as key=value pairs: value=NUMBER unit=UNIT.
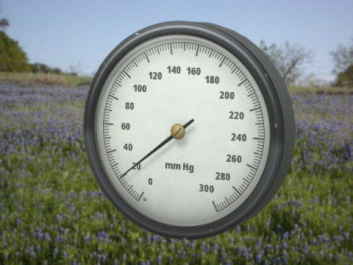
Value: value=20 unit=mmHg
